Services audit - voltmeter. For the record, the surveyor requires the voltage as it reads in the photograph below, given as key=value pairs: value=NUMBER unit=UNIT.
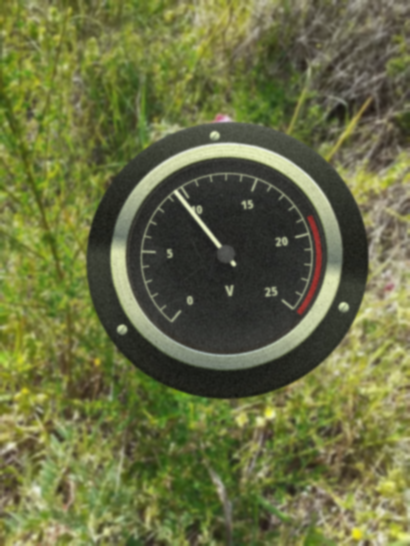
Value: value=9.5 unit=V
